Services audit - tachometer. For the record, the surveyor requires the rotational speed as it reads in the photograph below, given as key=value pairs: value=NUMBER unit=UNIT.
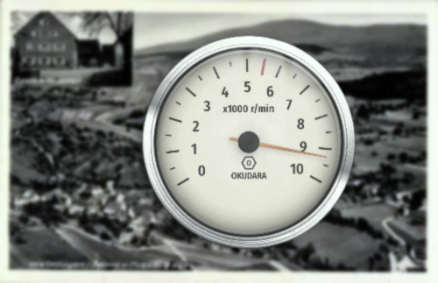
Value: value=9250 unit=rpm
